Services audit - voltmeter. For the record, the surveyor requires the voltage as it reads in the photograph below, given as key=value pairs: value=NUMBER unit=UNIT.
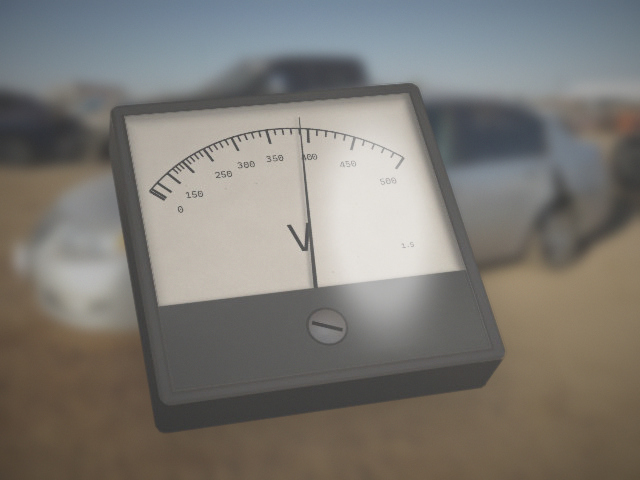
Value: value=390 unit=V
